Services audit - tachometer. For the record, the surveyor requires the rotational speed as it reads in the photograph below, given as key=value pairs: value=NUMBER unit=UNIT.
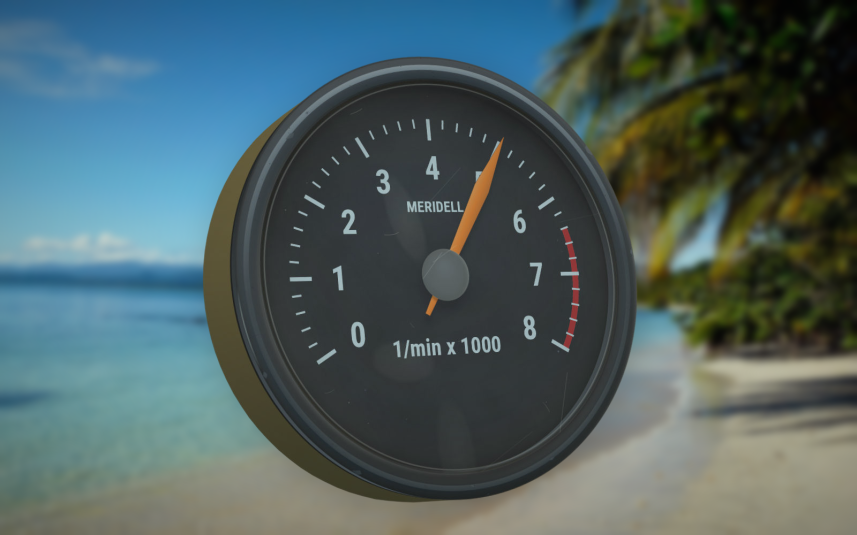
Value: value=5000 unit=rpm
